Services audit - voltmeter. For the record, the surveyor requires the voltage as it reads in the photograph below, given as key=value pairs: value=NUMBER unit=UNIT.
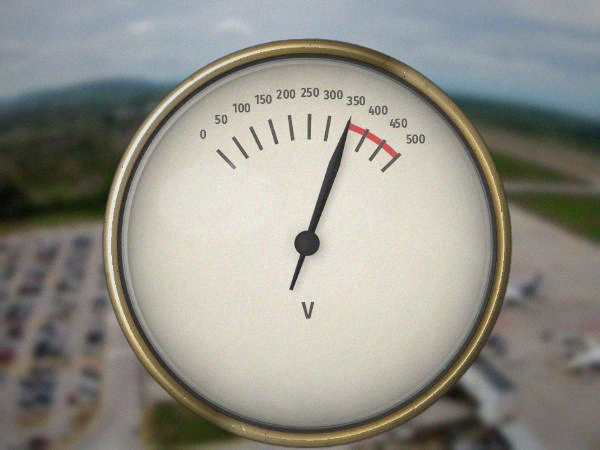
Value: value=350 unit=V
